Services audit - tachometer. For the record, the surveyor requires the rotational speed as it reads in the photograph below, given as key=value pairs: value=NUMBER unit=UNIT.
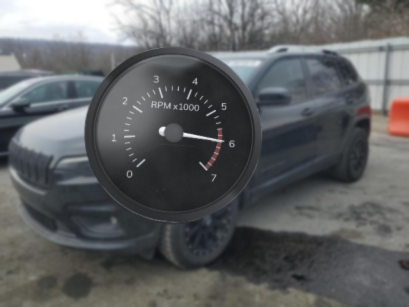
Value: value=6000 unit=rpm
